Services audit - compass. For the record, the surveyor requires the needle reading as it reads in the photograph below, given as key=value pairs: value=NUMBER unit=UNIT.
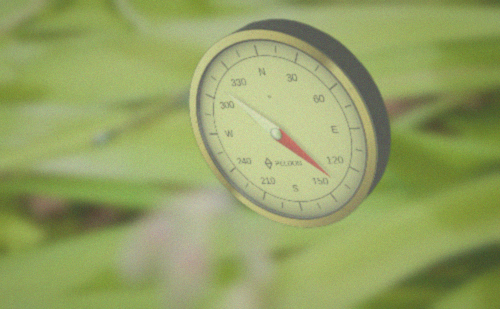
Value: value=135 unit=°
